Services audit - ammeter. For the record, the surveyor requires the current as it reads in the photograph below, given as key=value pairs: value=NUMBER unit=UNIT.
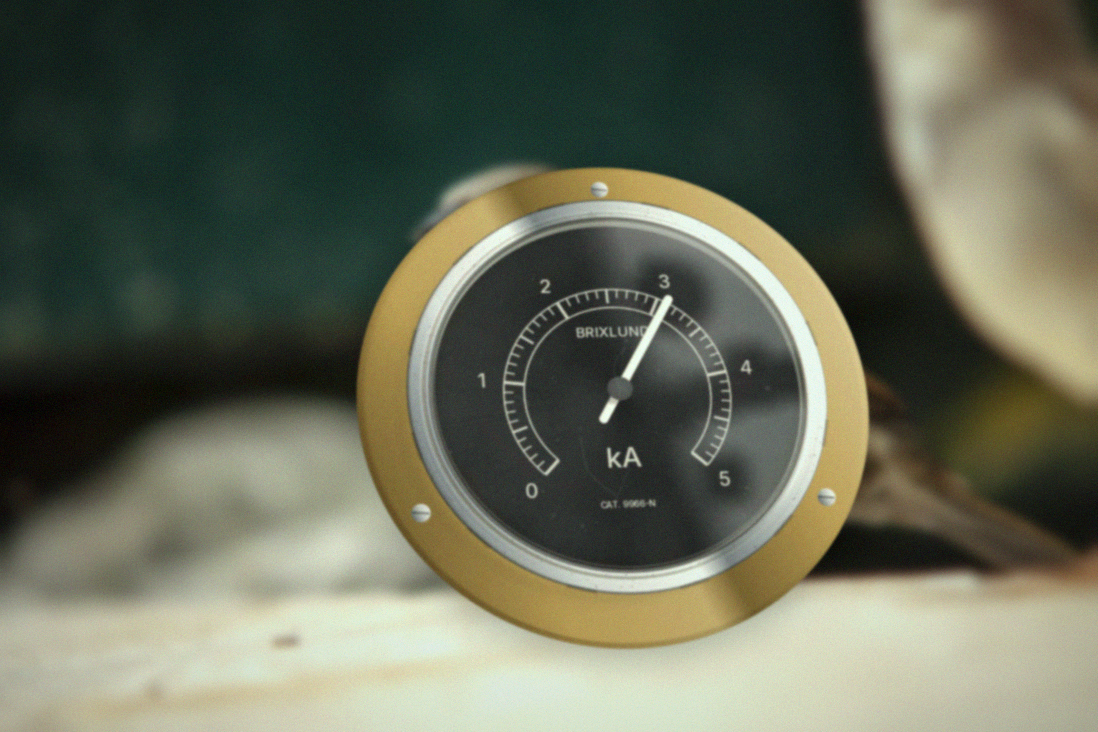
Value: value=3.1 unit=kA
